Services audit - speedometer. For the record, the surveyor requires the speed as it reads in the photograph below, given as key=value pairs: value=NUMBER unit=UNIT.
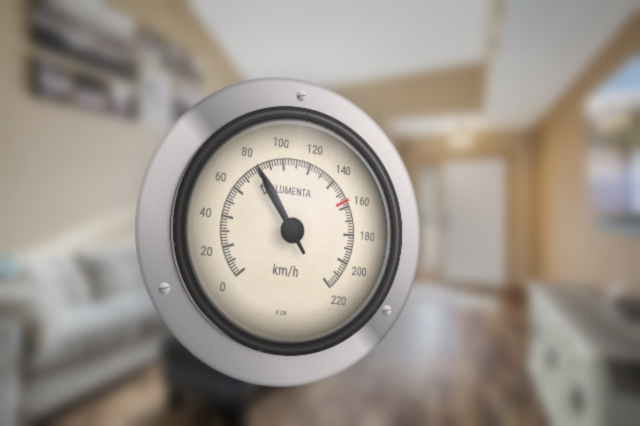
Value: value=80 unit=km/h
